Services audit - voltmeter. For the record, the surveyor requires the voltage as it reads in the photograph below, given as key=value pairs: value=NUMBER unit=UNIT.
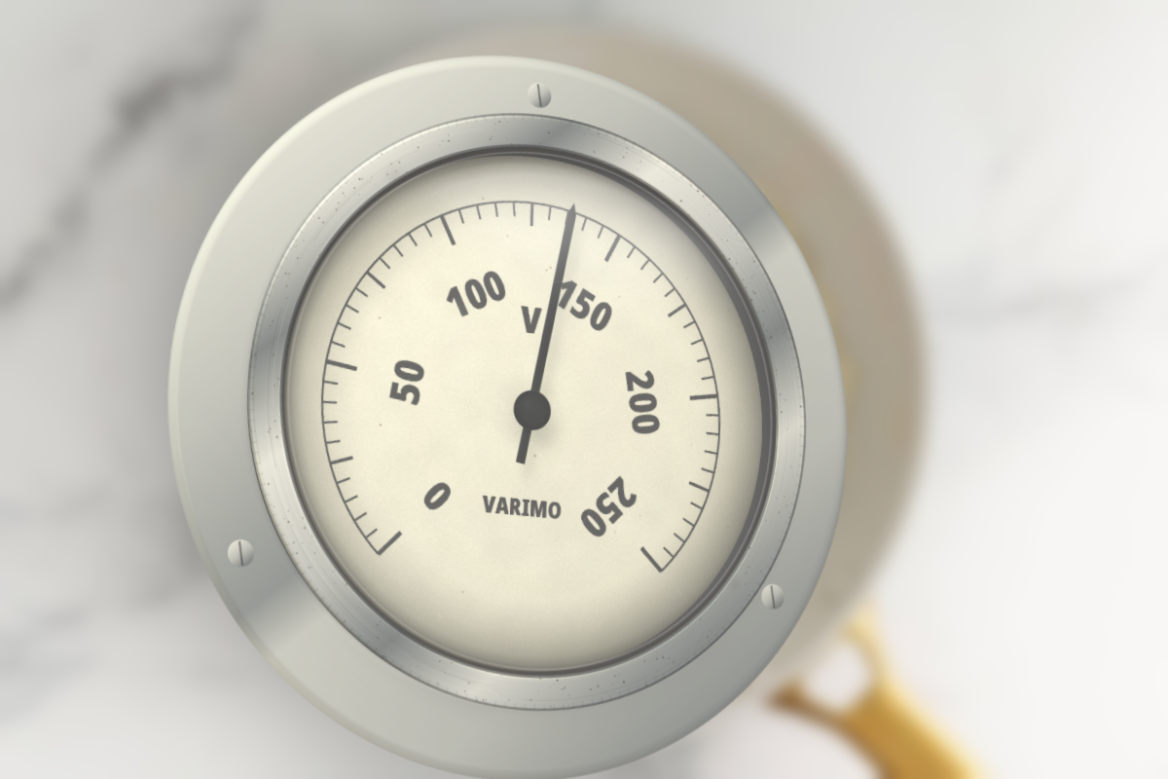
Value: value=135 unit=V
